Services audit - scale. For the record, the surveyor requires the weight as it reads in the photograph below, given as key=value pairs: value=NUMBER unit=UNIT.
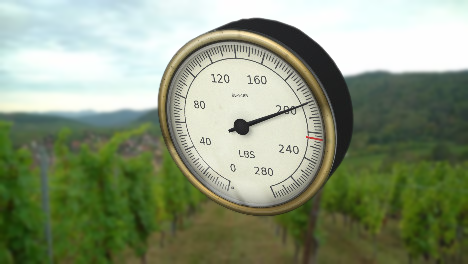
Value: value=200 unit=lb
